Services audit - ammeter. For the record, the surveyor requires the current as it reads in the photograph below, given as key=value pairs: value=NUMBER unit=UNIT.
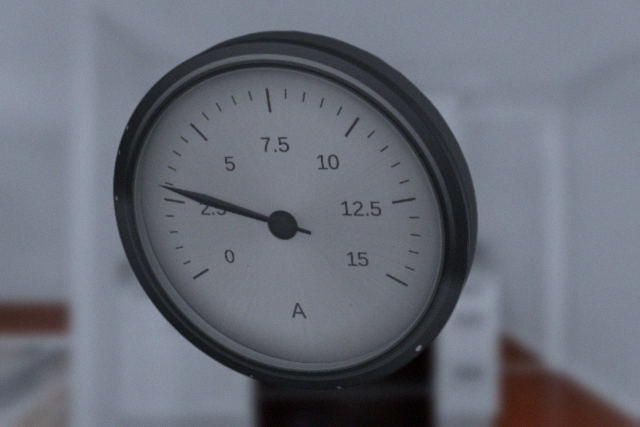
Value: value=3 unit=A
